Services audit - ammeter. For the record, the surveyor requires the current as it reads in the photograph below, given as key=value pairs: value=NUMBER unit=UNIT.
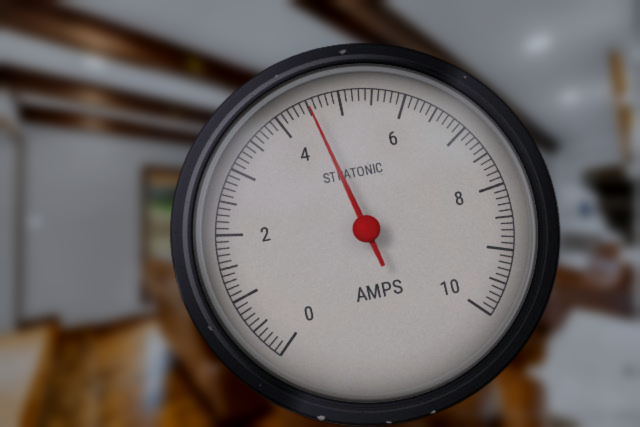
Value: value=4.5 unit=A
